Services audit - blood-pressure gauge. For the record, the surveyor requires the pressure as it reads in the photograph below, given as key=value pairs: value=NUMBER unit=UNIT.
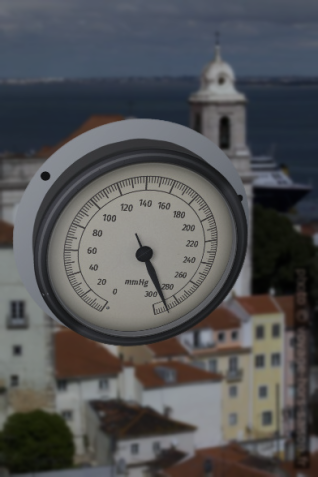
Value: value=290 unit=mmHg
